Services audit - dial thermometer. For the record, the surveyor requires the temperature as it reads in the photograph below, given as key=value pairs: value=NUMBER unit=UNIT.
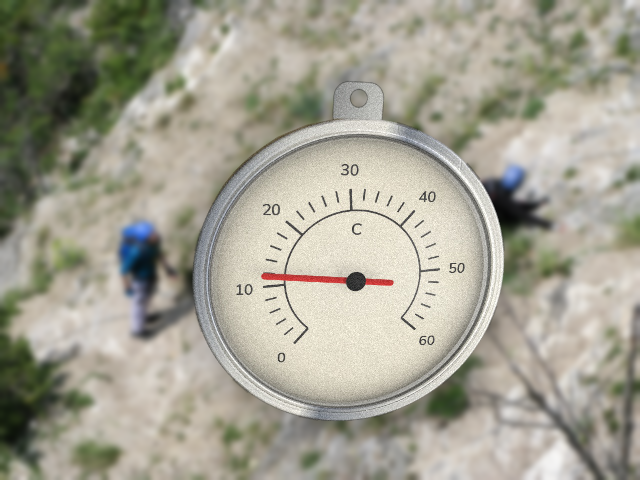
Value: value=12 unit=°C
